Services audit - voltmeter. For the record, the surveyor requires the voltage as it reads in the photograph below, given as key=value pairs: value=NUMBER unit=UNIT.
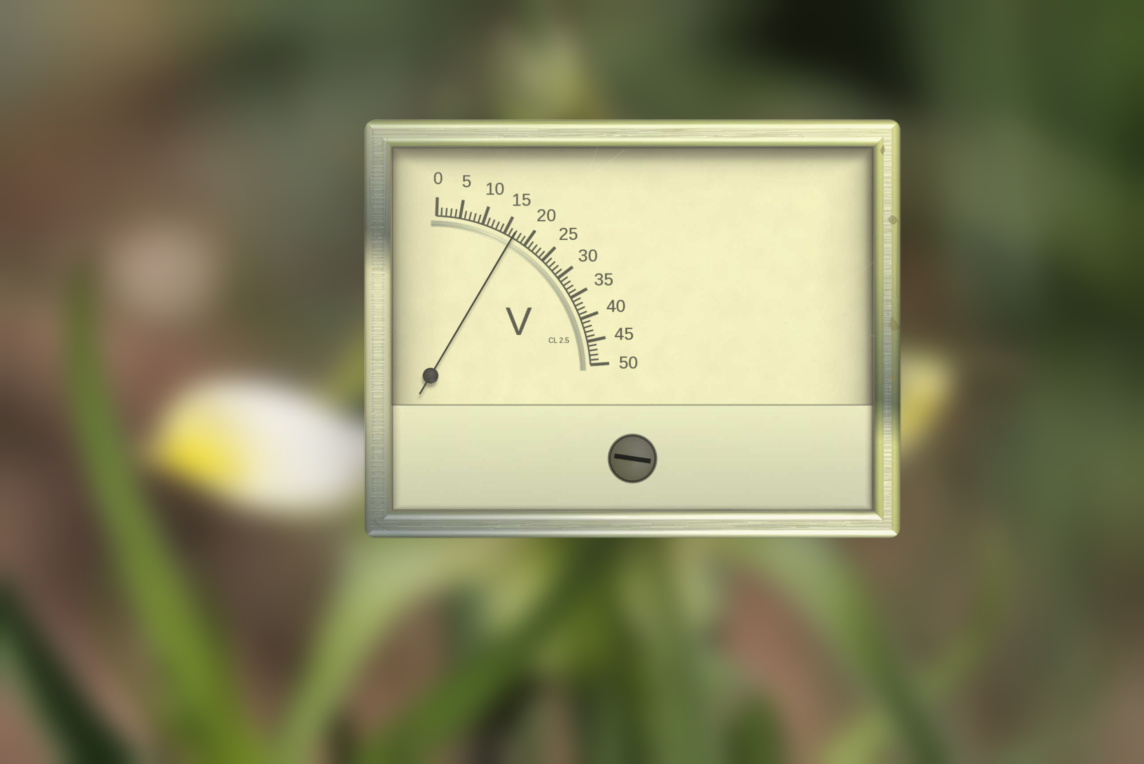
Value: value=17 unit=V
